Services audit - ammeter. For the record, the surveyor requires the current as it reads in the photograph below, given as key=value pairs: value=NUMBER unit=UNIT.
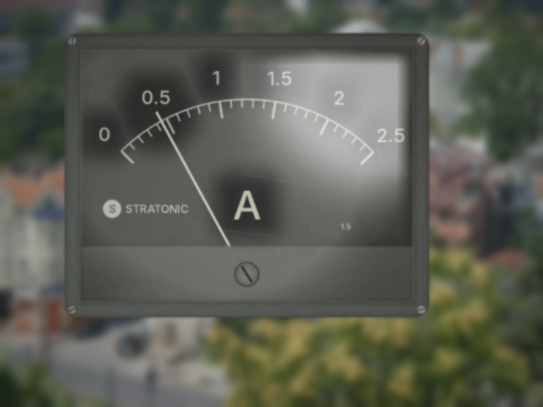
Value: value=0.45 unit=A
